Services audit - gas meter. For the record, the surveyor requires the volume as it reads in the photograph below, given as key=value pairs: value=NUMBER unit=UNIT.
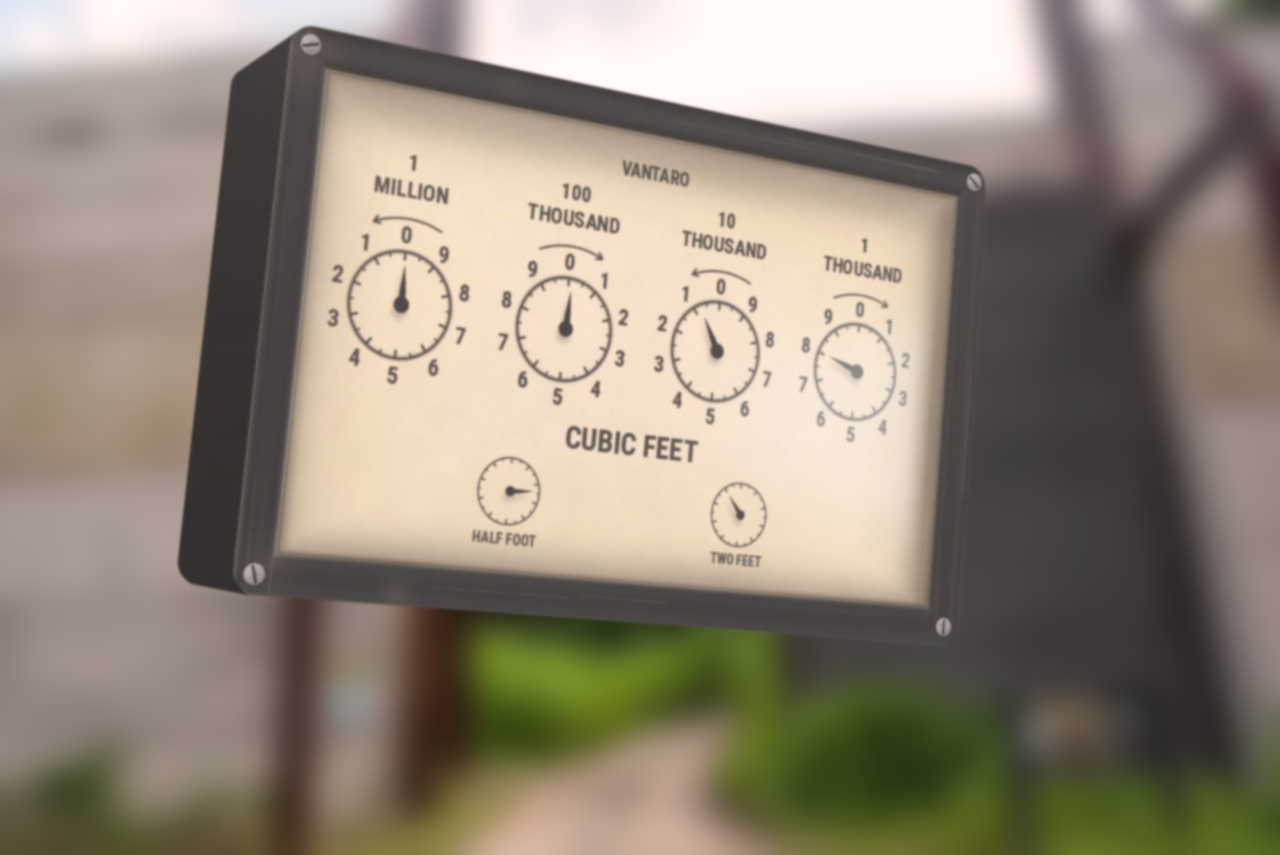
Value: value=800 unit=ft³
